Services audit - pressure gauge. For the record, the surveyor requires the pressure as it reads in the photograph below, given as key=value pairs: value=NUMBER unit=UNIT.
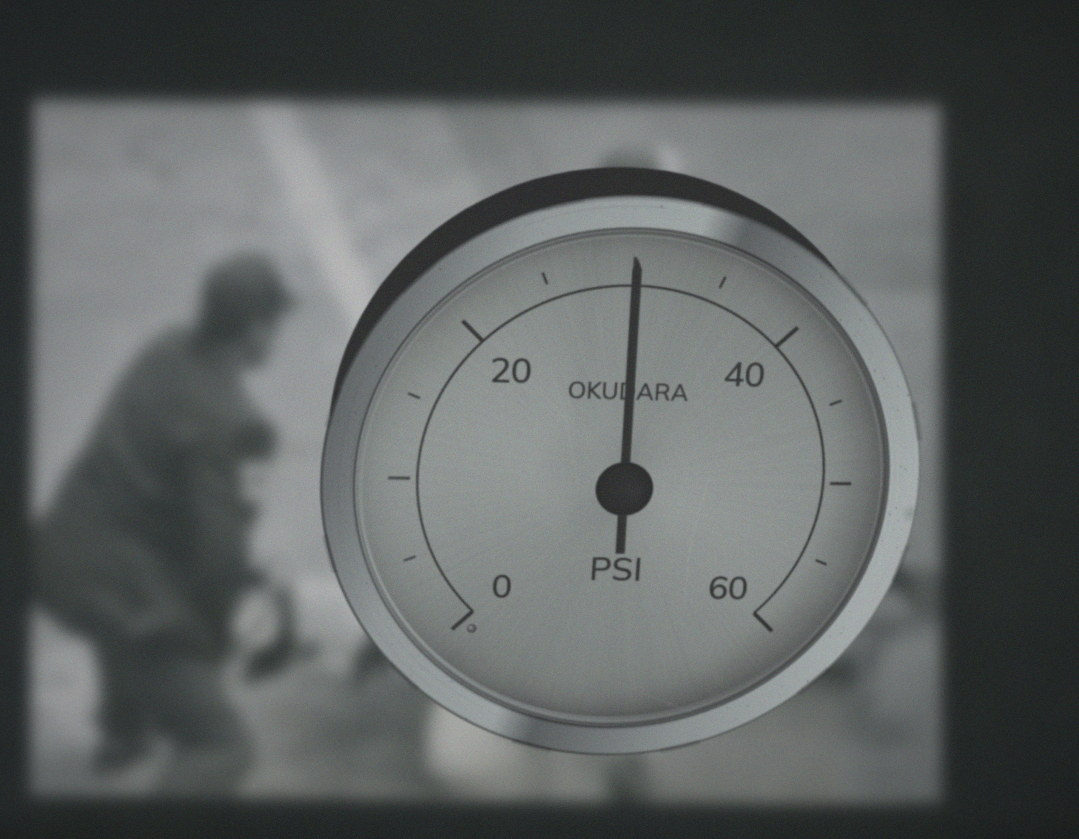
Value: value=30 unit=psi
